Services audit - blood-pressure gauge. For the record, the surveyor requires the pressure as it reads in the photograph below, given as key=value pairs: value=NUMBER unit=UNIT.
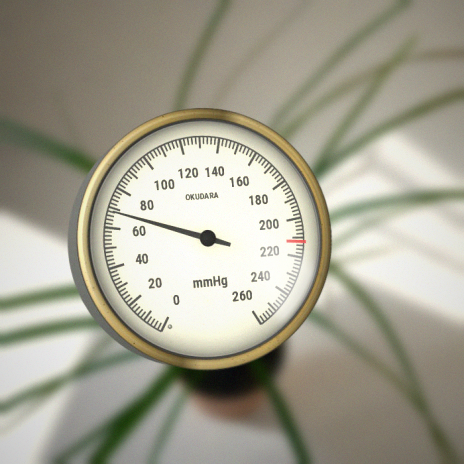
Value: value=68 unit=mmHg
